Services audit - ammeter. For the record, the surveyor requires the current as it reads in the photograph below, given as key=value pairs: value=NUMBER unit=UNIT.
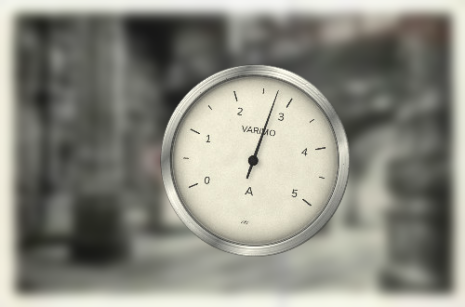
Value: value=2.75 unit=A
